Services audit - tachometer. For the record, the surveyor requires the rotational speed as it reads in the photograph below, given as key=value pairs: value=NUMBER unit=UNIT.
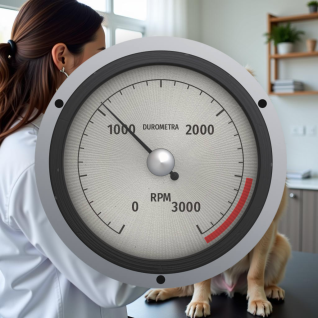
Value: value=1050 unit=rpm
